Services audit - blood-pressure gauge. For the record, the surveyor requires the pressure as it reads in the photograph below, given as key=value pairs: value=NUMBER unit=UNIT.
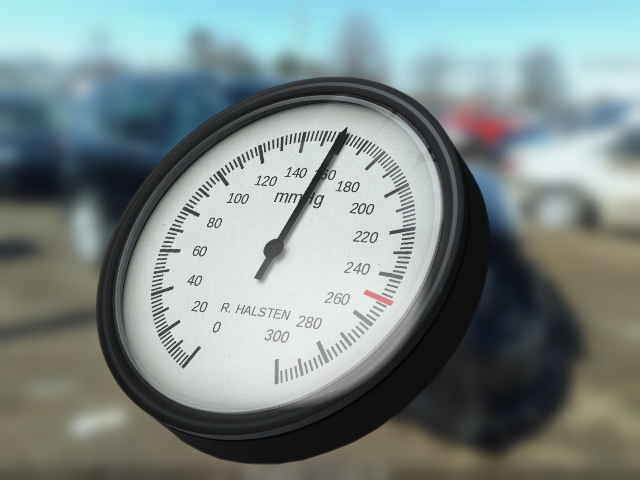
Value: value=160 unit=mmHg
